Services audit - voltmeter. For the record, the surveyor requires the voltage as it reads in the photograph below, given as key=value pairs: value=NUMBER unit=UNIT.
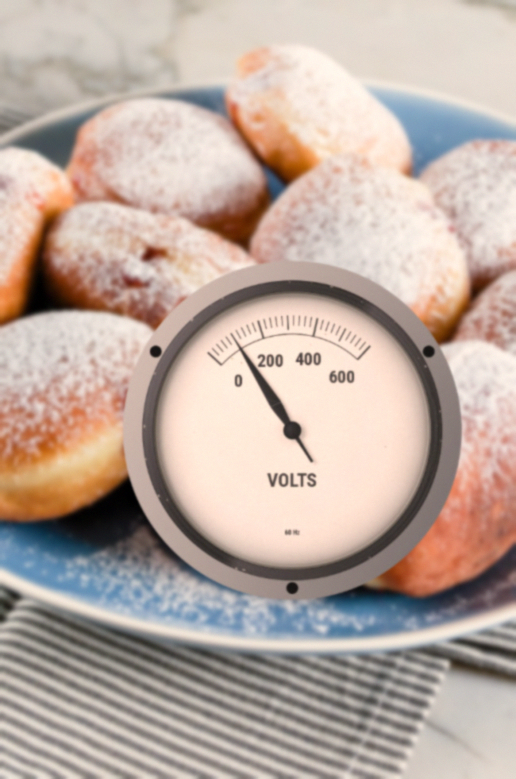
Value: value=100 unit=V
